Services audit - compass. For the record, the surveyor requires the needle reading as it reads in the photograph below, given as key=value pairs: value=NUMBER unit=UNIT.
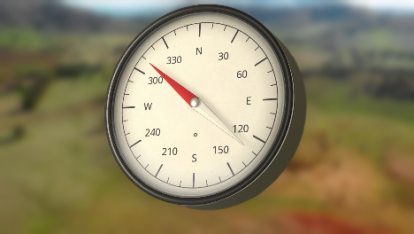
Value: value=310 unit=°
